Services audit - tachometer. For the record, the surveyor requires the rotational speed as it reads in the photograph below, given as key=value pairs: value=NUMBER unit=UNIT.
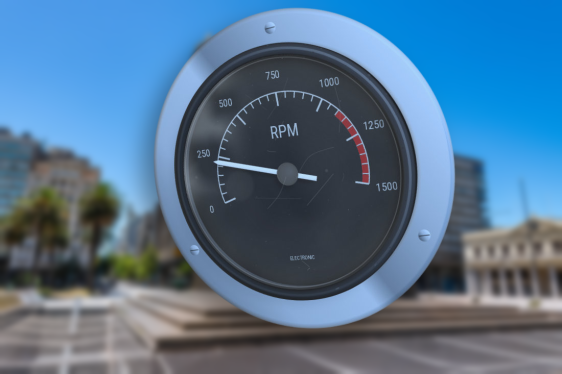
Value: value=225 unit=rpm
